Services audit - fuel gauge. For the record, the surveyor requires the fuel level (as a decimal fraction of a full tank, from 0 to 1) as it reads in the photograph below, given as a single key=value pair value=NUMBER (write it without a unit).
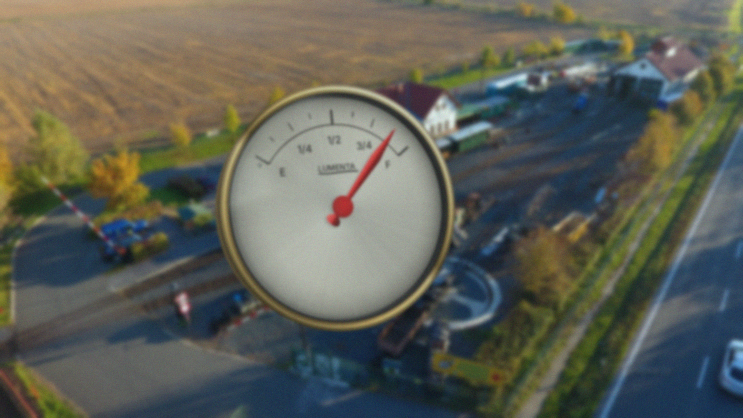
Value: value=0.875
